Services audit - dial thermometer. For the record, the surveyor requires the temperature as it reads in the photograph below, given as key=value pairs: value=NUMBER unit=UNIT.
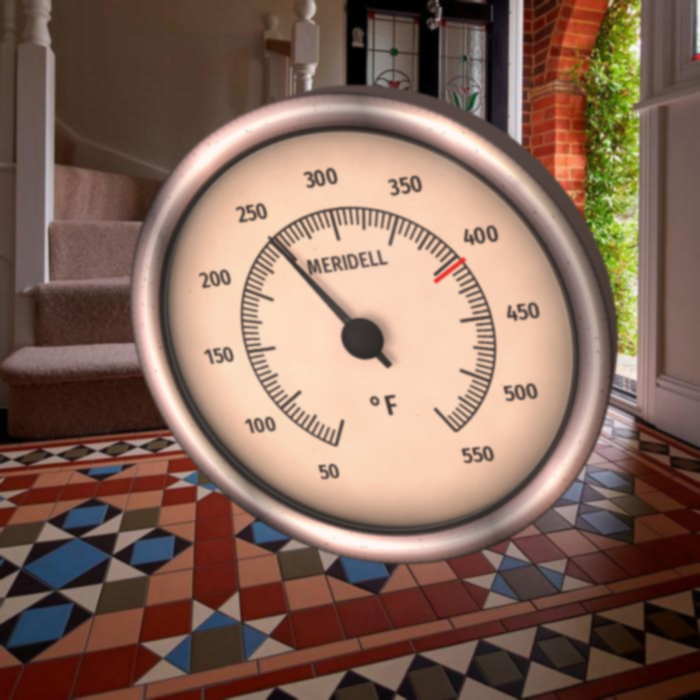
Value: value=250 unit=°F
